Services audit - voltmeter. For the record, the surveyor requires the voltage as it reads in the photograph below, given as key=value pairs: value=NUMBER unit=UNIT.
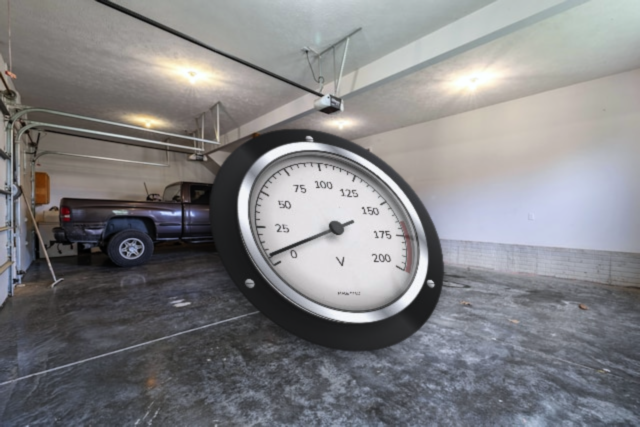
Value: value=5 unit=V
